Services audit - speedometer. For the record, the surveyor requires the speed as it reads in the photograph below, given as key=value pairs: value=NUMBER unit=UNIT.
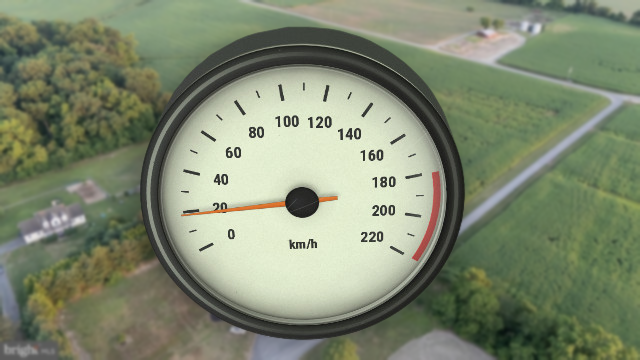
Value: value=20 unit=km/h
